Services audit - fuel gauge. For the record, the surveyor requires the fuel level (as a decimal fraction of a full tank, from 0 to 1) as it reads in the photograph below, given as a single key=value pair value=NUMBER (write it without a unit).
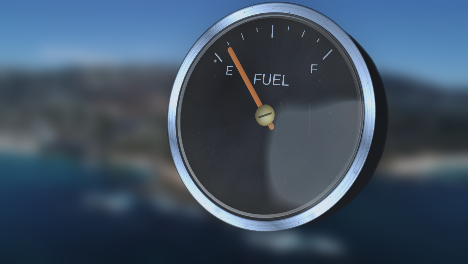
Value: value=0.125
